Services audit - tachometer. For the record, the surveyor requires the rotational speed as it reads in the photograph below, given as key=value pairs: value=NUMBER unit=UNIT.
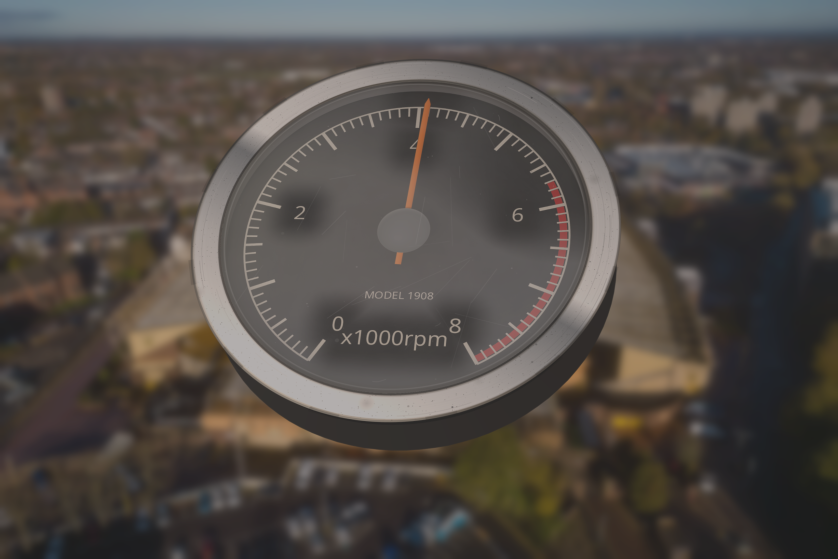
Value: value=4100 unit=rpm
